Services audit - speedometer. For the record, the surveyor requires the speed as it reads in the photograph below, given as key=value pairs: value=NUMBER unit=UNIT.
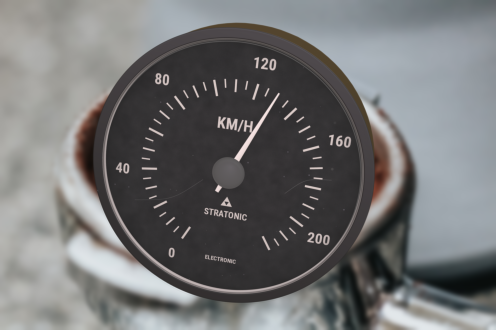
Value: value=130 unit=km/h
